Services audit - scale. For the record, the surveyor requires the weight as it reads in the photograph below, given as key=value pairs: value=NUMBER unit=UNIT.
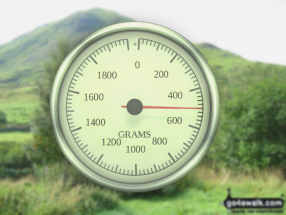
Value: value=500 unit=g
